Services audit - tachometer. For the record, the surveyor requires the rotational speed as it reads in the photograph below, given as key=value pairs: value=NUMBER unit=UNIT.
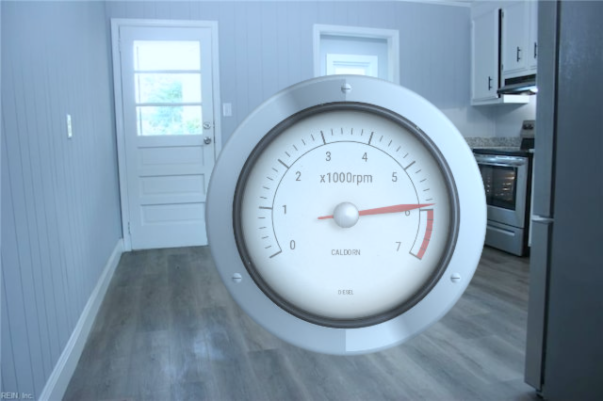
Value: value=5900 unit=rpm
